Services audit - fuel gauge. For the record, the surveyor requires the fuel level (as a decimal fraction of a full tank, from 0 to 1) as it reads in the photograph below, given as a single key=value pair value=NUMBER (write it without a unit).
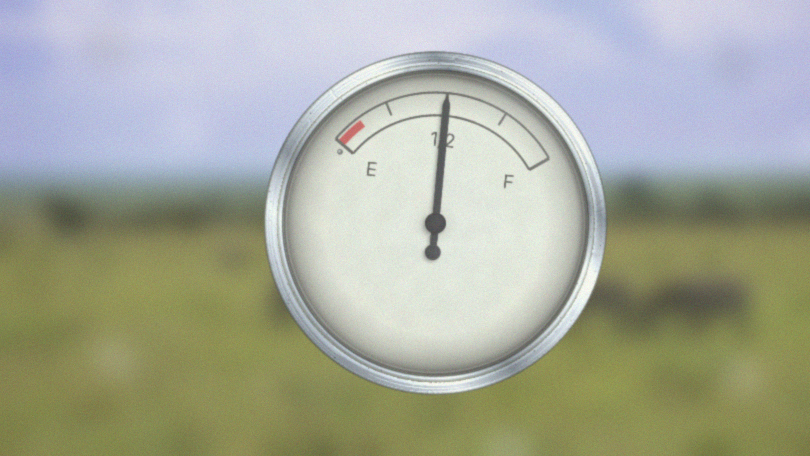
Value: value=0.5
